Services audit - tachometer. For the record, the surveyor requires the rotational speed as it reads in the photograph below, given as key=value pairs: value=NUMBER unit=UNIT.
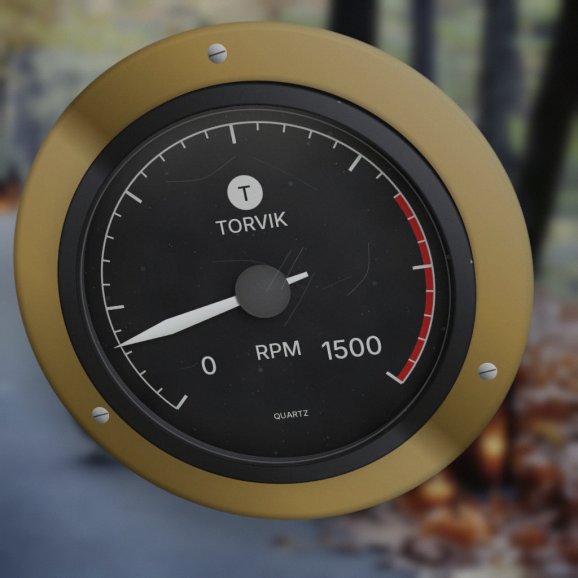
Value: value=175 unit=rpm
